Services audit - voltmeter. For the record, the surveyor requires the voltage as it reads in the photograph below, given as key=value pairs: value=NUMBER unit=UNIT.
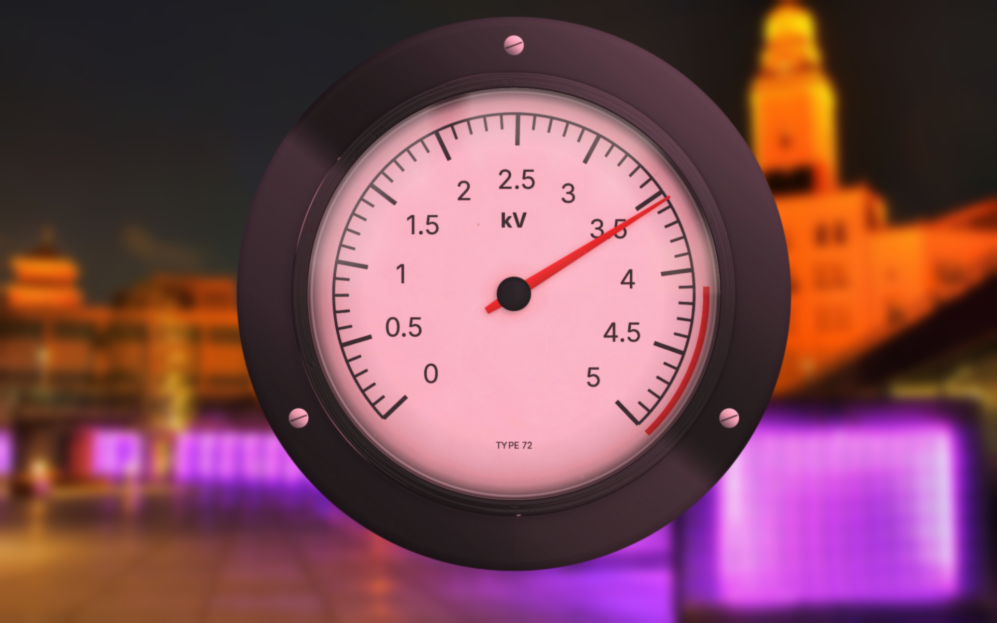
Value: value=3.55 unit=kV
